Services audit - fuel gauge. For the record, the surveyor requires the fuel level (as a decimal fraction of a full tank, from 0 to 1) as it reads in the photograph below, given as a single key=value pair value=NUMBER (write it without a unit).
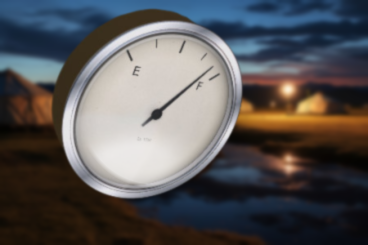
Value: value=0.875
